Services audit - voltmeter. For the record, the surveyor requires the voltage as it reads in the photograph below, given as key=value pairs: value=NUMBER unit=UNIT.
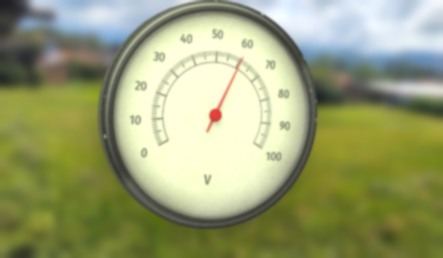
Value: value=60 unit=V
